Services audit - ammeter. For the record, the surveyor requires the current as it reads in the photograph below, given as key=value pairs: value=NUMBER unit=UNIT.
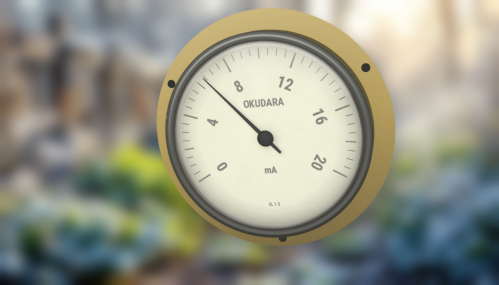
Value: value=6.5 unit=mA
